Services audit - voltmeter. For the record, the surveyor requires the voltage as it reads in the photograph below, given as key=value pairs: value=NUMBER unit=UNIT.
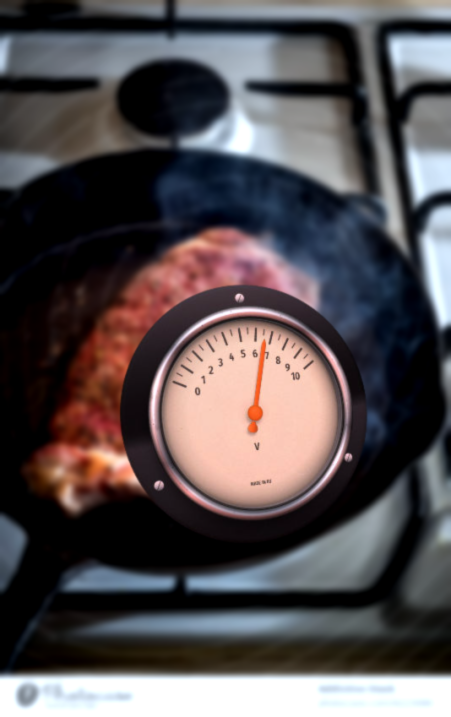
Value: value=6.5 unit=V
